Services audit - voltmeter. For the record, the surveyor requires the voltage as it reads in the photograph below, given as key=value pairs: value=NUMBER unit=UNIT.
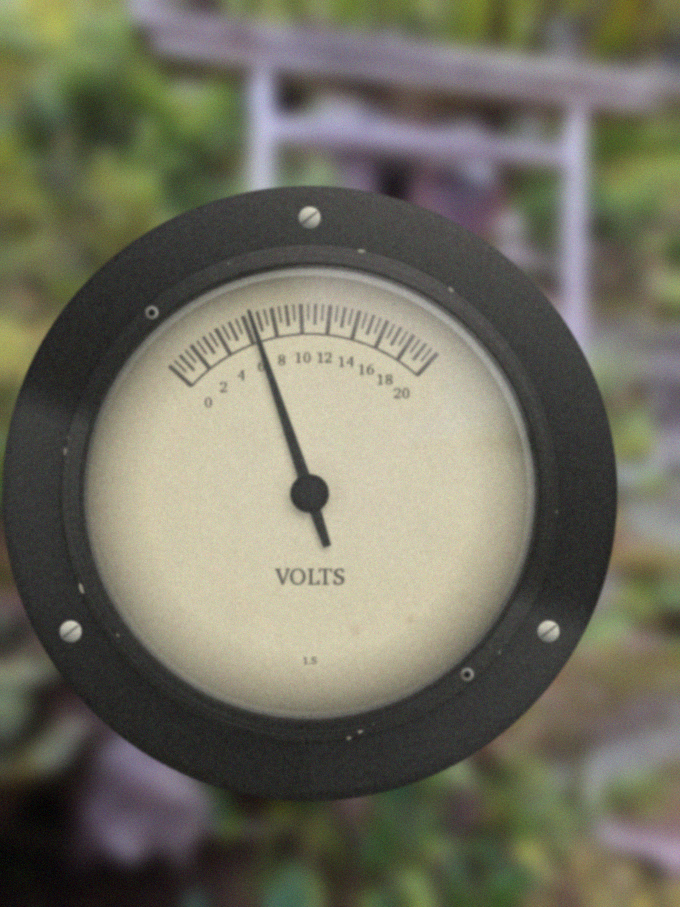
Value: value=6.5 unit=V
